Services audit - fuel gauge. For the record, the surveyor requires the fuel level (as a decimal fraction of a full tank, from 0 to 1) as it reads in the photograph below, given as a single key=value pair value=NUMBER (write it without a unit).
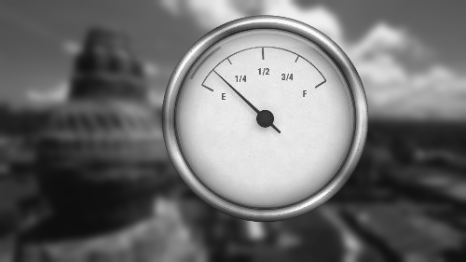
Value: value=0.125
